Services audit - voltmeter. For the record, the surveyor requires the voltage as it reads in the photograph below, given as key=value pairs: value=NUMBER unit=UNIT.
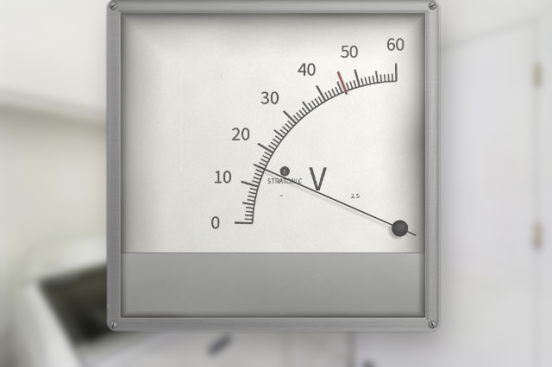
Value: value=15 unit=V
